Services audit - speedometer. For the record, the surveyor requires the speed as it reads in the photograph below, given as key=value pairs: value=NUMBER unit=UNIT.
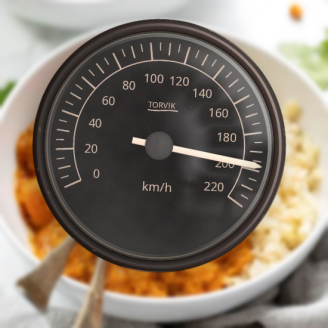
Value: value=197.5 unit=km/h
